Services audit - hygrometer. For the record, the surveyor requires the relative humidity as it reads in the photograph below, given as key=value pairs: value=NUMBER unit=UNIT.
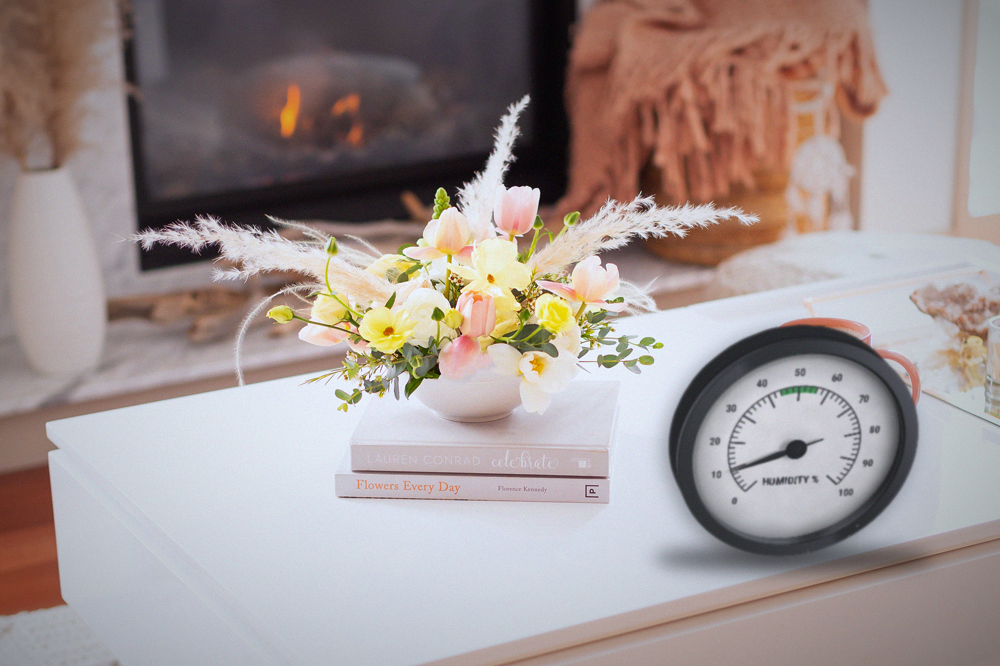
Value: value=10 unit=%
